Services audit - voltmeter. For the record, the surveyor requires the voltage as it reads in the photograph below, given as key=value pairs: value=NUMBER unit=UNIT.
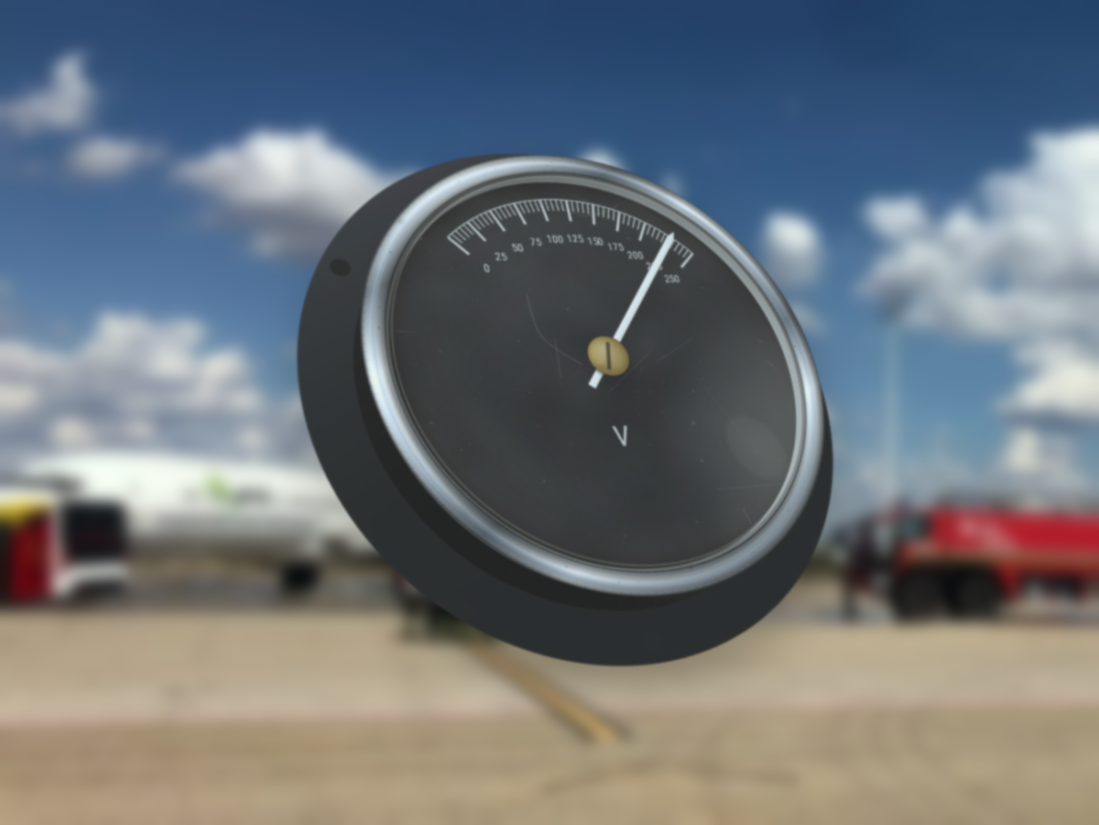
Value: value=225 unit=V
